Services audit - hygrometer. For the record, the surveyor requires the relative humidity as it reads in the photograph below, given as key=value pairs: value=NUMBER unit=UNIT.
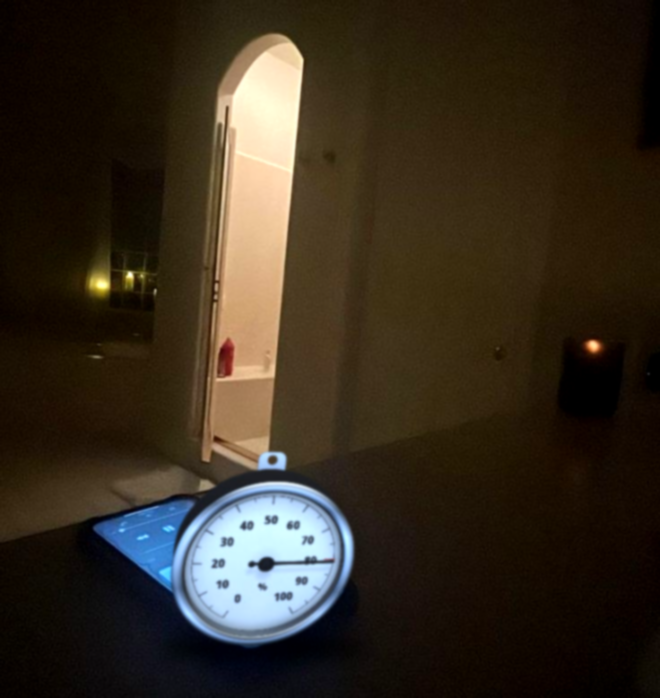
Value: value=80 unit=%
